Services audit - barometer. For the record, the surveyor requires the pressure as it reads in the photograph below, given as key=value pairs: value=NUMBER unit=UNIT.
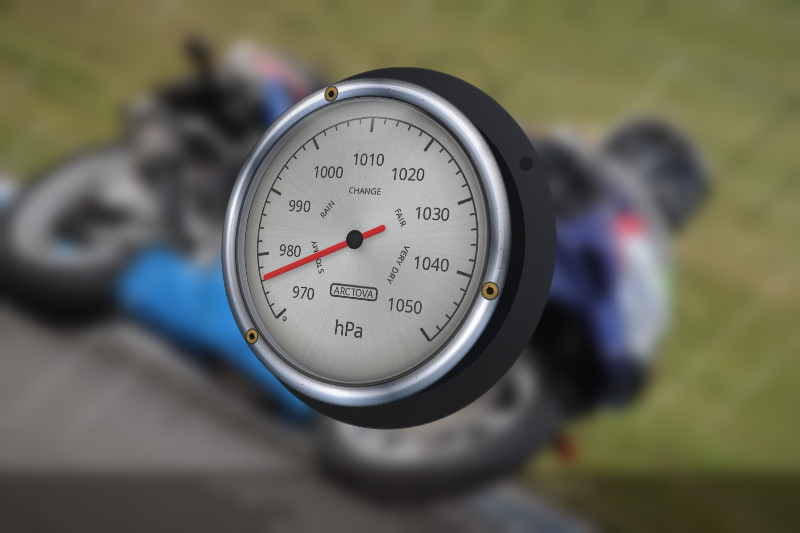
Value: value=976 unit=hPa
